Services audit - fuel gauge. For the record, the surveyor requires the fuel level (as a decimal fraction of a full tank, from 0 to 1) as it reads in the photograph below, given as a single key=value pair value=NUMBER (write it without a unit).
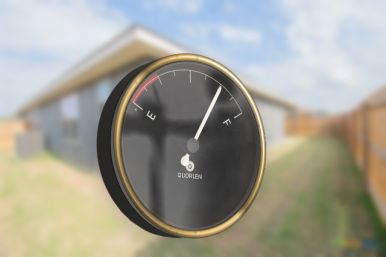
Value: value=0.75
